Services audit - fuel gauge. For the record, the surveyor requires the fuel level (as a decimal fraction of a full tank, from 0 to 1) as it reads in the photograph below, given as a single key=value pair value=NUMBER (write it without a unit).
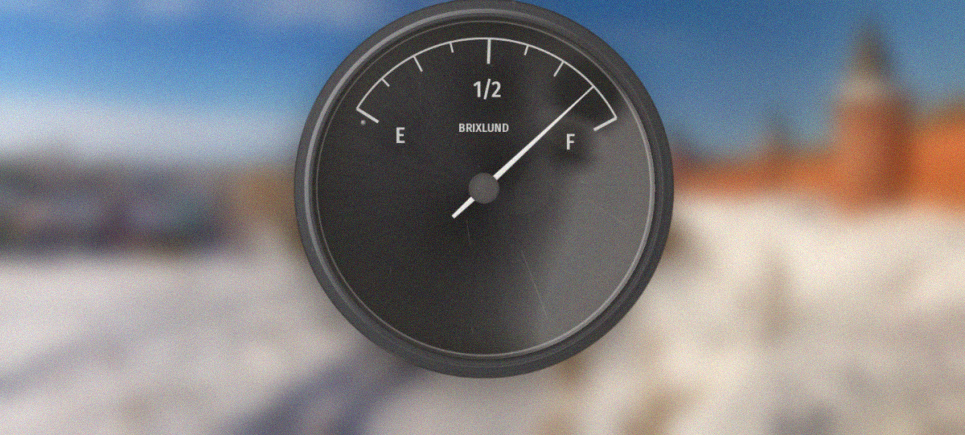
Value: value=0.875
